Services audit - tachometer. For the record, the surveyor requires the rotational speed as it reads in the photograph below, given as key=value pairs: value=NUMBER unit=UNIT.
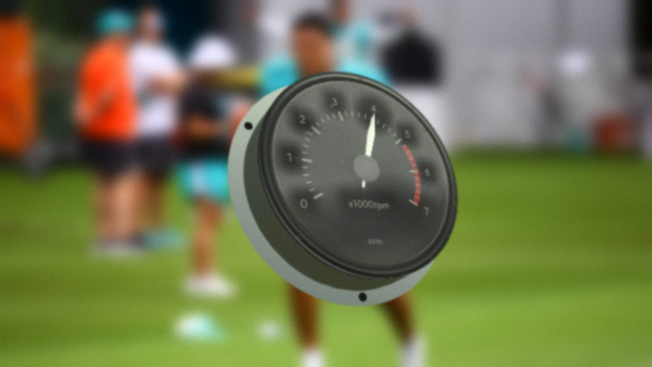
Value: value=4000 unit=rpm
